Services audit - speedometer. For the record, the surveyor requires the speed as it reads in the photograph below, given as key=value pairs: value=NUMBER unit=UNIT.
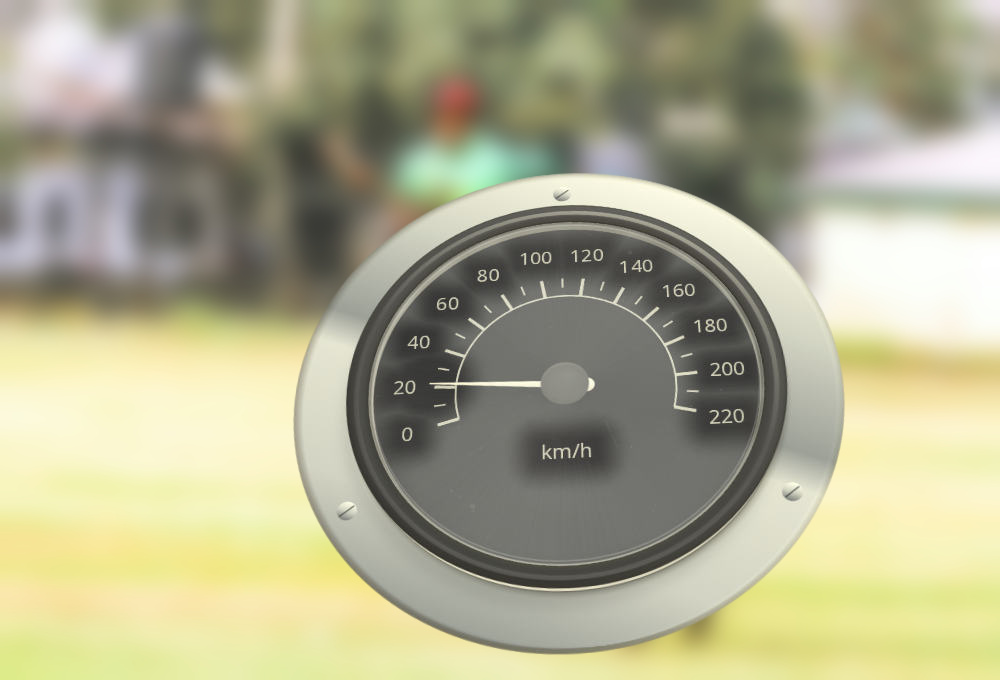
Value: value=20 unit=km/h
